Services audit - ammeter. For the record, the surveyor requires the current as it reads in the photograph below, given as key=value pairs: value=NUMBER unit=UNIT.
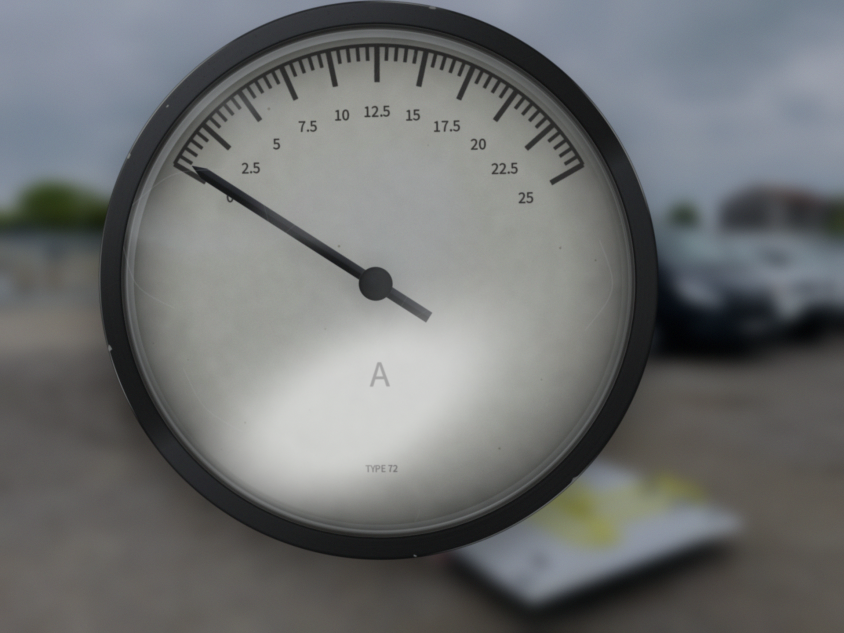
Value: value=0.5 unit=A
